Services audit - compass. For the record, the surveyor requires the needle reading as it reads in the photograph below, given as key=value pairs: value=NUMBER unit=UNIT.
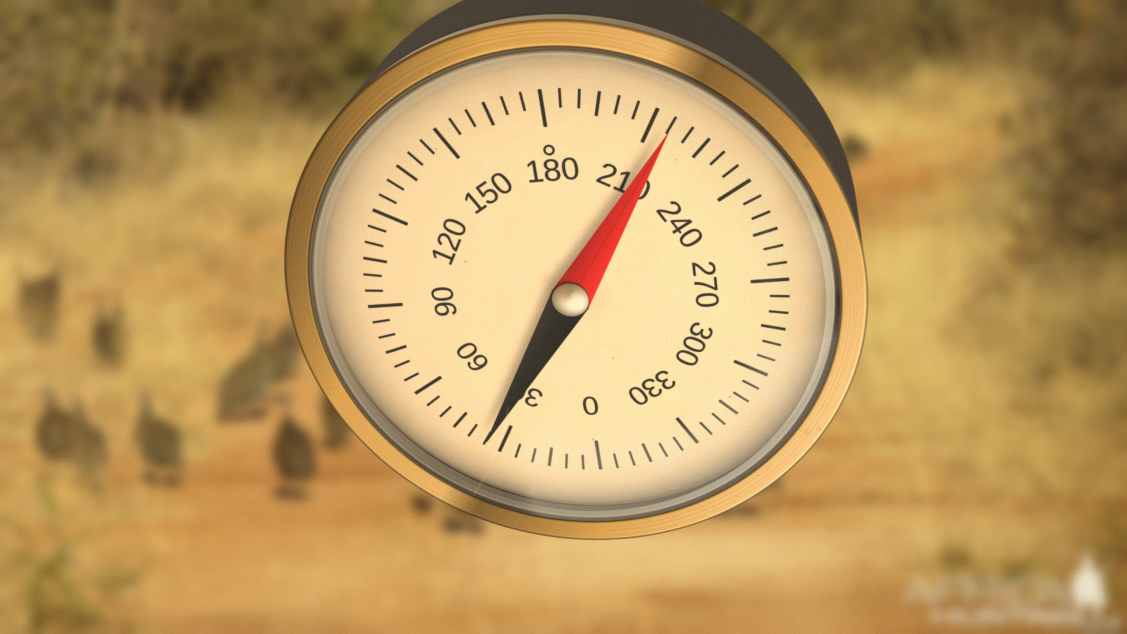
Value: value=215 unit=°
